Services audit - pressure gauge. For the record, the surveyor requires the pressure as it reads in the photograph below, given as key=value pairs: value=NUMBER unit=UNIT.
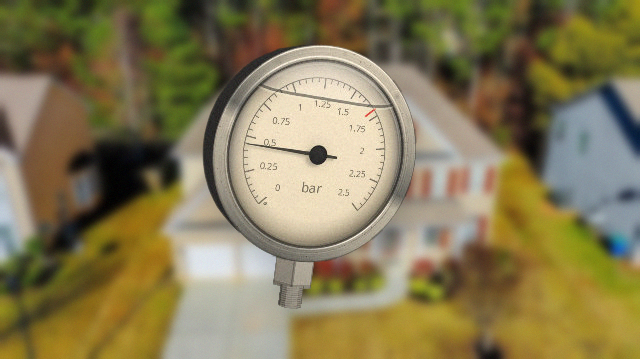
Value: value=0.45 unit=bar
